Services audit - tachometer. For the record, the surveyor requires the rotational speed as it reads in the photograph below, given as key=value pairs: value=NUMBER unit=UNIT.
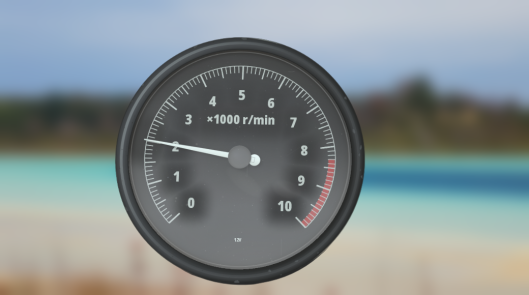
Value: value=2000 unit=rpm
